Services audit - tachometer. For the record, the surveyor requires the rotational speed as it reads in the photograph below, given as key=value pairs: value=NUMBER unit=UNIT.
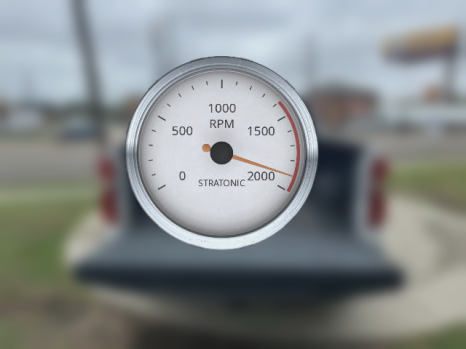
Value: value=1900 unit=rpm
